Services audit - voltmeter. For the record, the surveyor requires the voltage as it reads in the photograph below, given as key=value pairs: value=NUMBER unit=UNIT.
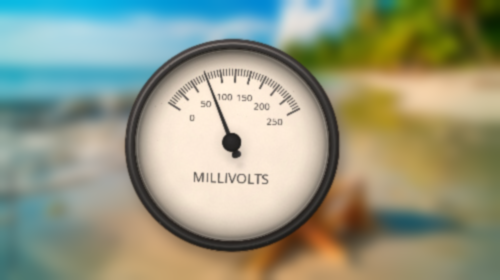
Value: value=75 unit=mV
